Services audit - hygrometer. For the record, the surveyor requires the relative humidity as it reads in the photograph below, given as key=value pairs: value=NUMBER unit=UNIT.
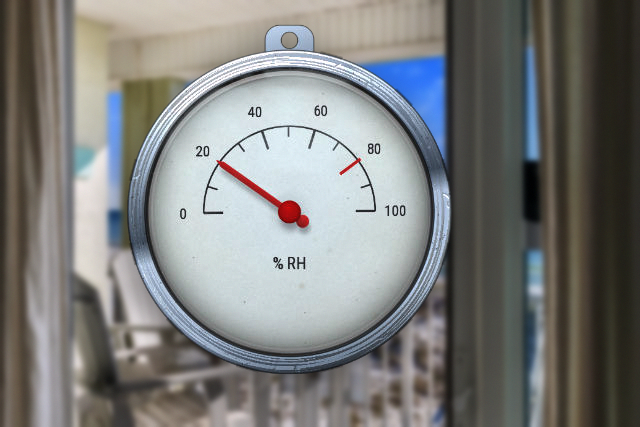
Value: value=20 unit=%
